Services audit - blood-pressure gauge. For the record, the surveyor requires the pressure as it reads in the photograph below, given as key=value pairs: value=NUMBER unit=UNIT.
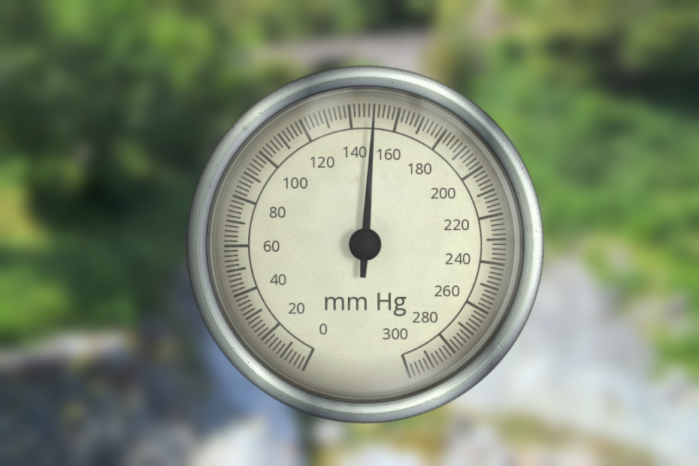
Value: value=150 unit=mmHg
